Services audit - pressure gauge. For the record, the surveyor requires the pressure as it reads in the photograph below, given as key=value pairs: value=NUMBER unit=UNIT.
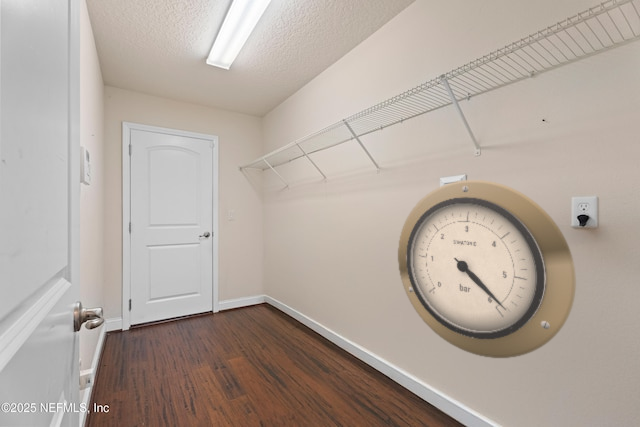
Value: value=5.8 unit=bar
